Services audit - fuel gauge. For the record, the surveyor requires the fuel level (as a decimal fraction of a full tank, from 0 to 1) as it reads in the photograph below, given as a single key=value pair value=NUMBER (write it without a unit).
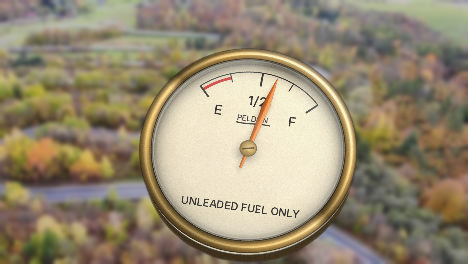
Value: value=0.625
